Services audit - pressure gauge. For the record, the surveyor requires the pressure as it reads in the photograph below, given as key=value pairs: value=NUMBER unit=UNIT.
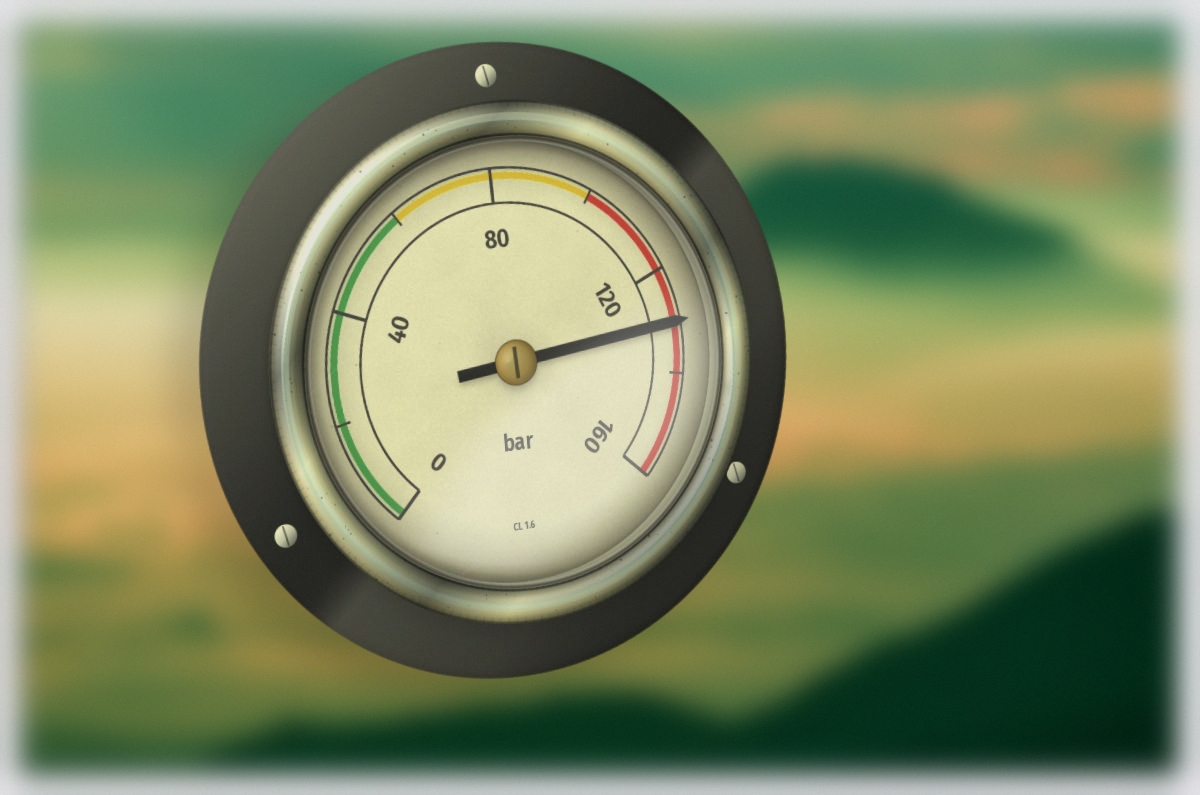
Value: value=130 unit=bar
